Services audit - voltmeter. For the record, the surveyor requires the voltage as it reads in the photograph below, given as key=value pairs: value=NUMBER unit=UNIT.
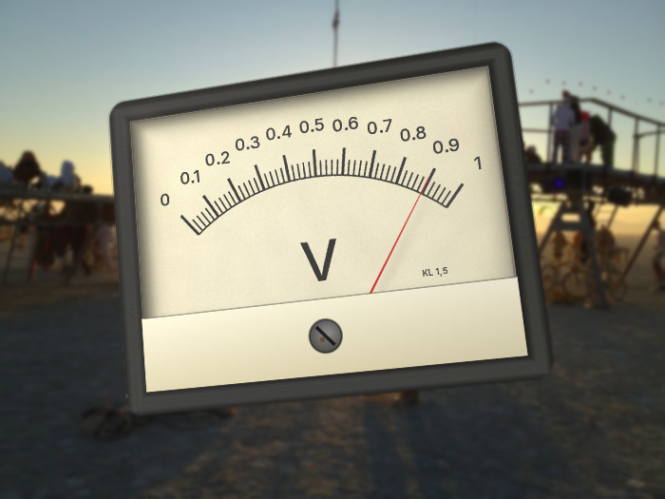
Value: value=0.9 unit=V
